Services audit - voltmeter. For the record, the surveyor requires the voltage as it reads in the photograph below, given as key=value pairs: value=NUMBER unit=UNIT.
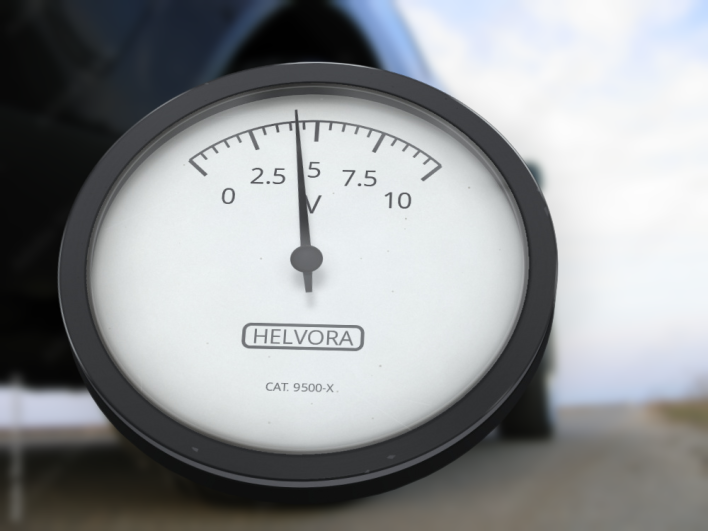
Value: value=4.25 unit=V
